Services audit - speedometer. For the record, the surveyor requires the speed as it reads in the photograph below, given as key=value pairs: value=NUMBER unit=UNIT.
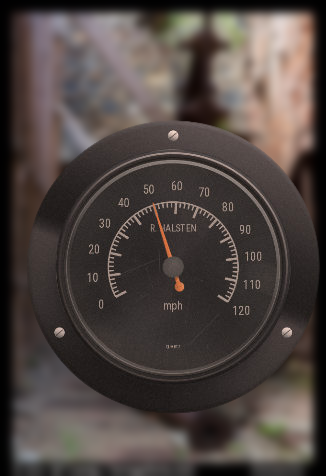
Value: value=50 unit=mph
